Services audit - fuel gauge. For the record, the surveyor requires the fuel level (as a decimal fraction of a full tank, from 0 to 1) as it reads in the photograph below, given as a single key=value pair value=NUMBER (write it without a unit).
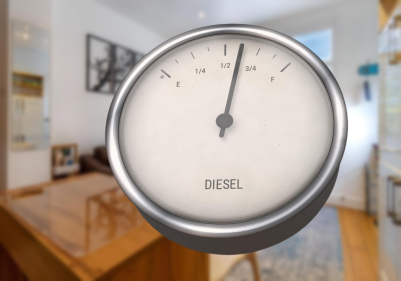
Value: value=0.625
